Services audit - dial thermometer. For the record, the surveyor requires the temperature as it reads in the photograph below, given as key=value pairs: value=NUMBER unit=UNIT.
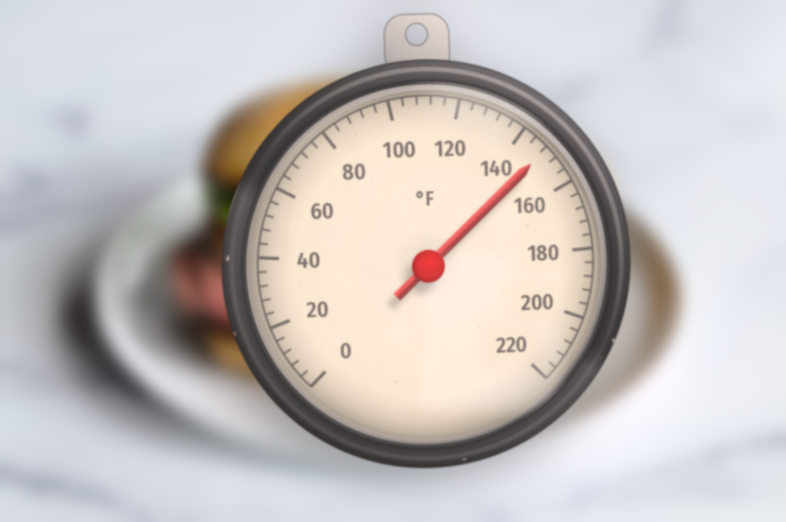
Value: value=148 unit=°F
